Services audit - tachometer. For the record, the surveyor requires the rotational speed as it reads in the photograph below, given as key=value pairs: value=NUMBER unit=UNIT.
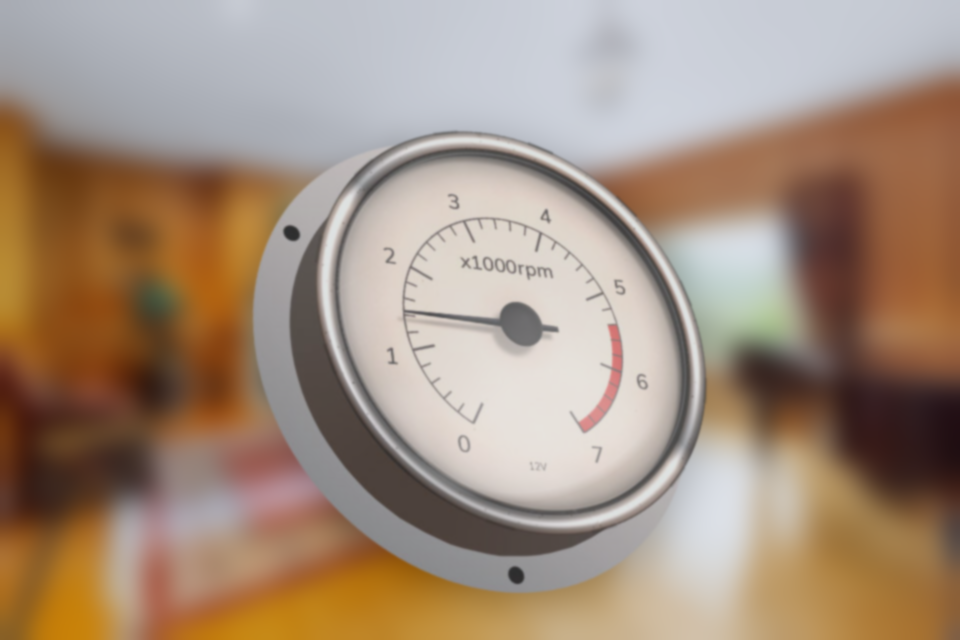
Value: value=1400 unit=rpm
